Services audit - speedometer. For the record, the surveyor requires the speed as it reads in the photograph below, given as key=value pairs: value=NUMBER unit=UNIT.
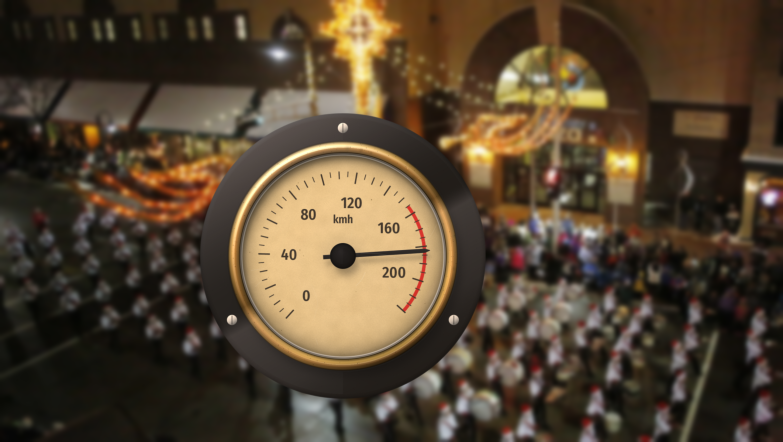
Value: value=182.5 unit=km/h
